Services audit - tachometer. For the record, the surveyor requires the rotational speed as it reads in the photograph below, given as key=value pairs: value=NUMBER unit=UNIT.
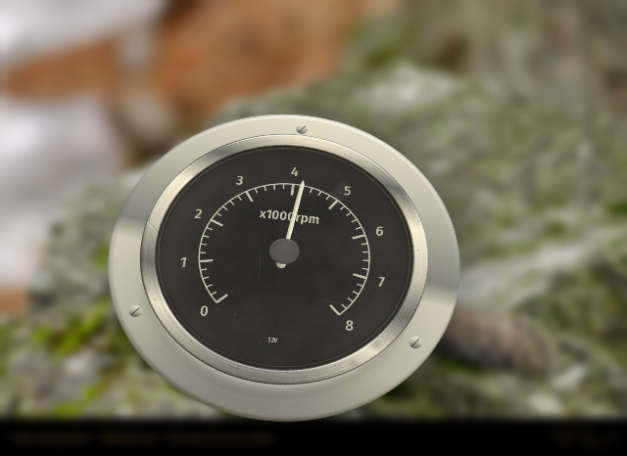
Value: value=4200 unit=rpm
